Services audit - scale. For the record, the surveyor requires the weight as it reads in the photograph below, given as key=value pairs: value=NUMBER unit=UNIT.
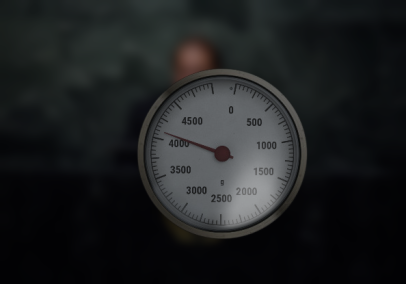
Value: value=4100 unit=g
